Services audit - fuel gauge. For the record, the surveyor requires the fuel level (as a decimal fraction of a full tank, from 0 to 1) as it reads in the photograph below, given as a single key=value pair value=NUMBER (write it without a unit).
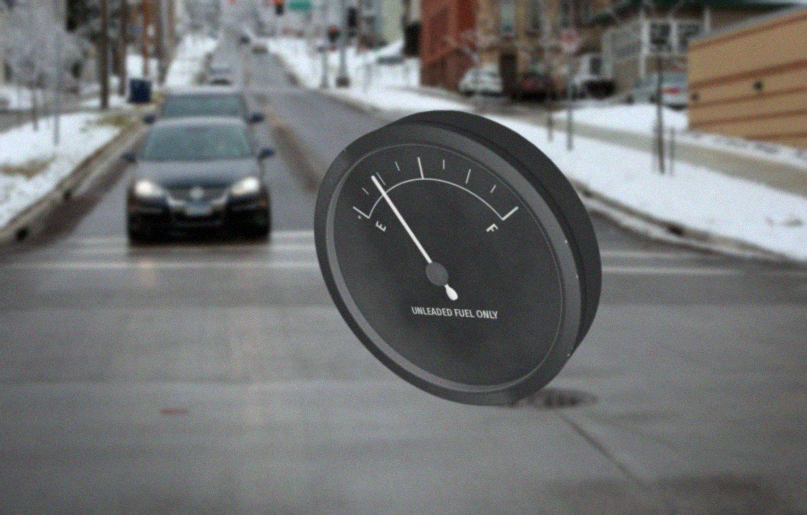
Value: value=0.25
